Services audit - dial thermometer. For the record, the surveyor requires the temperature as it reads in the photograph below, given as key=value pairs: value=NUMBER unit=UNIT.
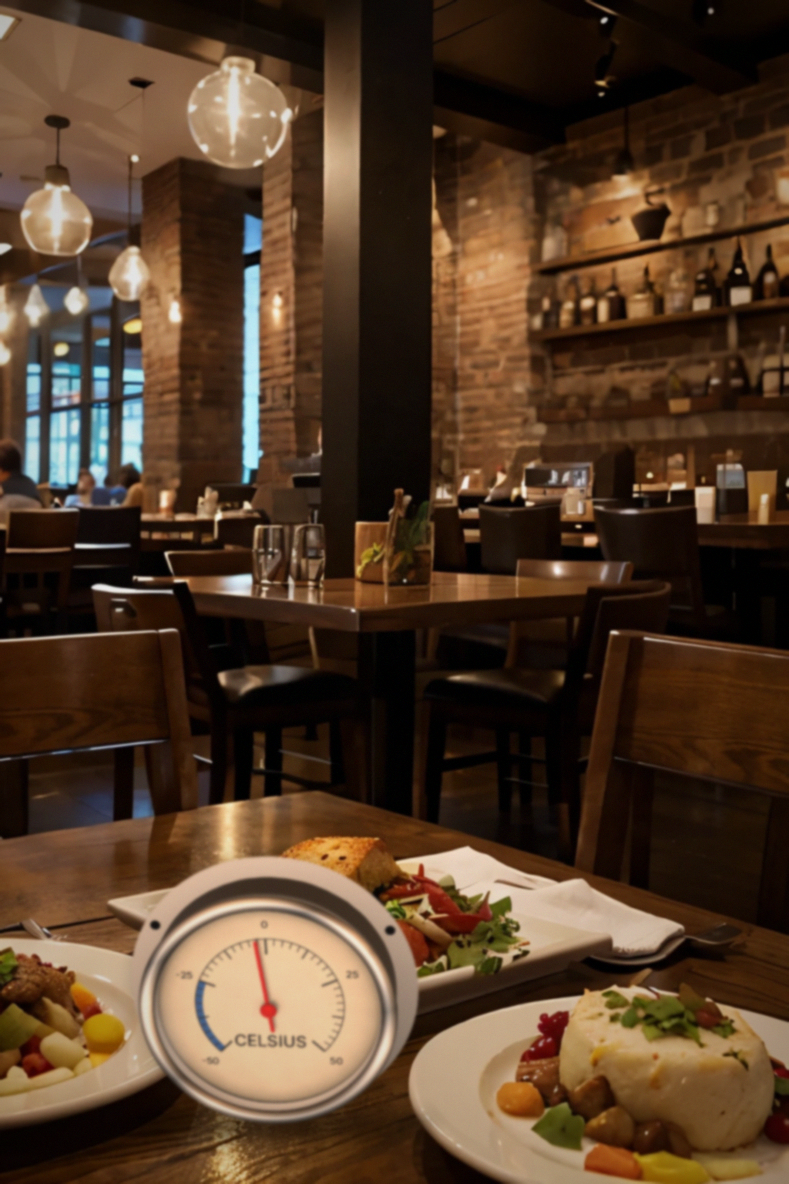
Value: value=-2.5 unit=°C
